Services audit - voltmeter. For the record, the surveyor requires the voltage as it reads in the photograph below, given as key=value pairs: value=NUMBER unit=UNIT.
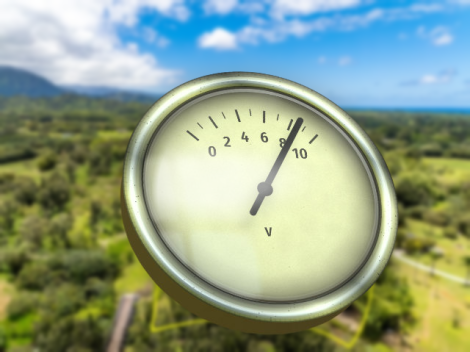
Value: value=8.5 unit=V
